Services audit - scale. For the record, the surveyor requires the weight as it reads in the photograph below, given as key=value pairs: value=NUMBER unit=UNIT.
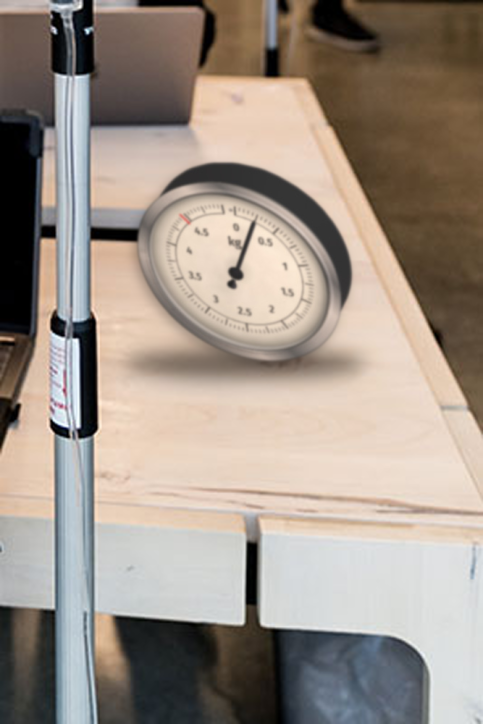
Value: value=0.25 unit=kg
